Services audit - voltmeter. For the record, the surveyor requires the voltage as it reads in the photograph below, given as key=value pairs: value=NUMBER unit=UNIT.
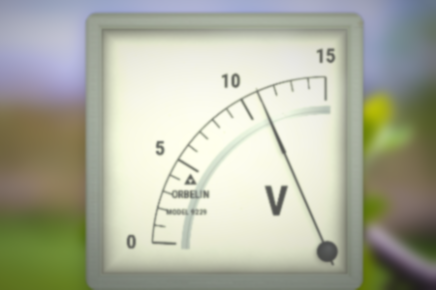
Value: value=11 unit=V
